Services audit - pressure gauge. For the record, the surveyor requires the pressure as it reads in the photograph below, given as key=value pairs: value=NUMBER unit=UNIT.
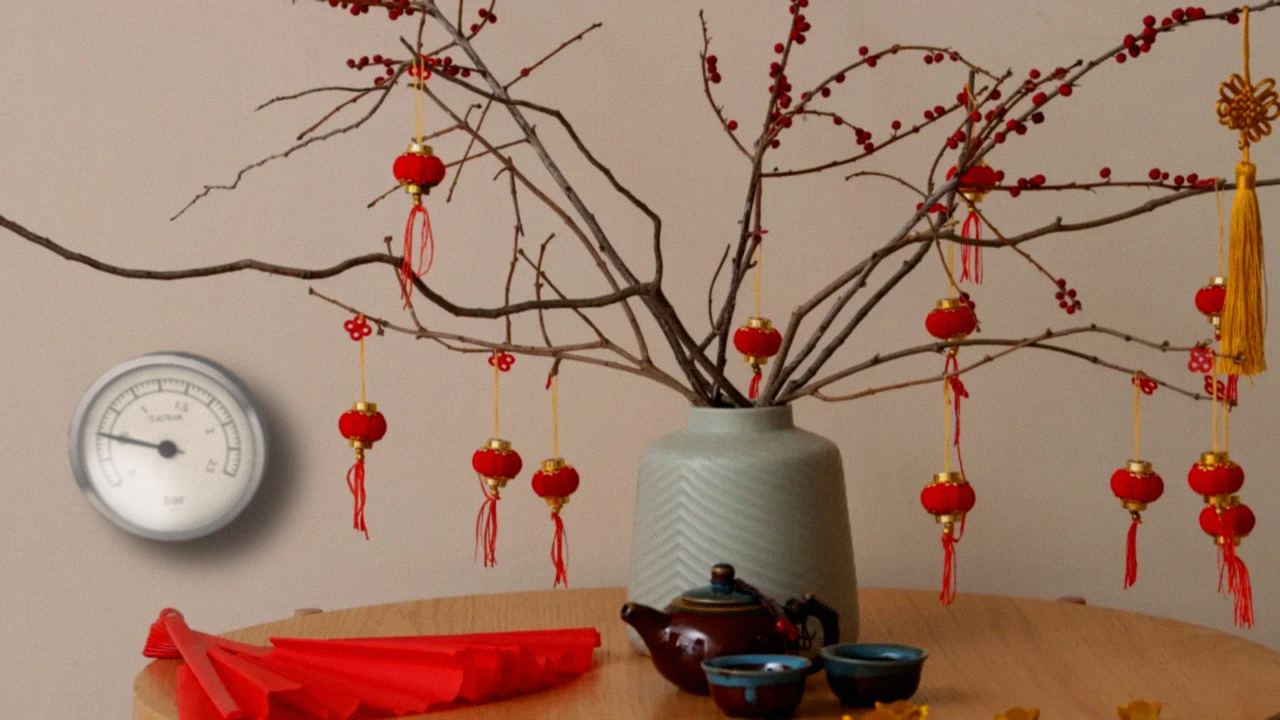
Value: value=0.5 unit=bar
